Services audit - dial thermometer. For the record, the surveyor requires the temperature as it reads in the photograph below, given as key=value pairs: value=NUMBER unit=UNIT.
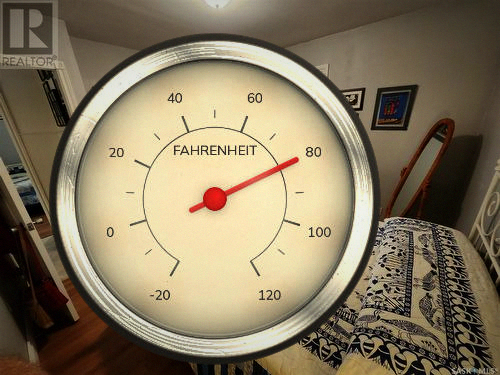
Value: value=80 unit=°F
